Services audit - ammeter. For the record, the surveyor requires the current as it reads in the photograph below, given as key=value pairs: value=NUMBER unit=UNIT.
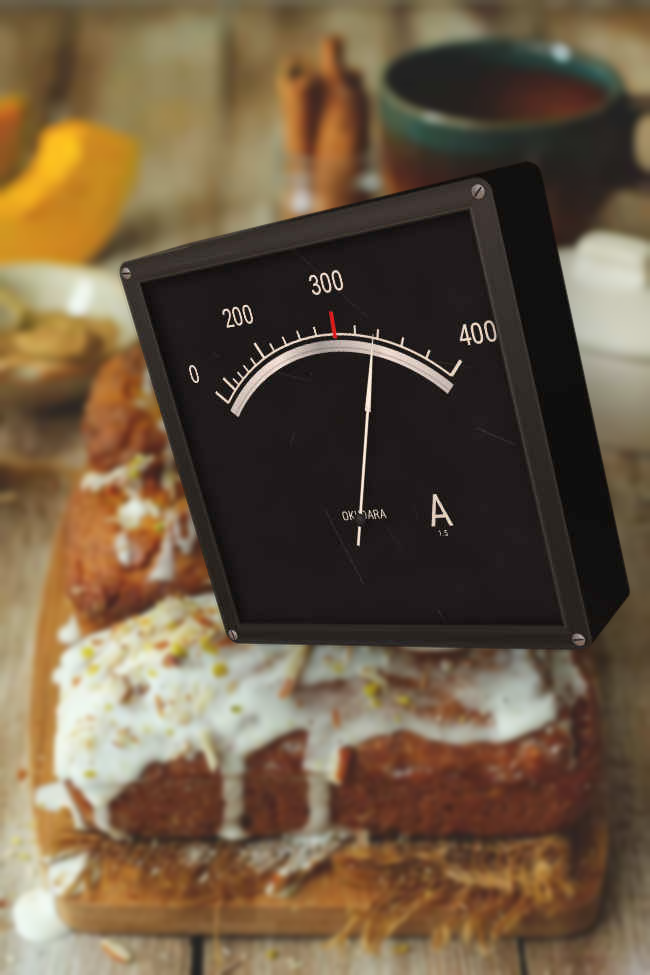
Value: value=340 unit=A
